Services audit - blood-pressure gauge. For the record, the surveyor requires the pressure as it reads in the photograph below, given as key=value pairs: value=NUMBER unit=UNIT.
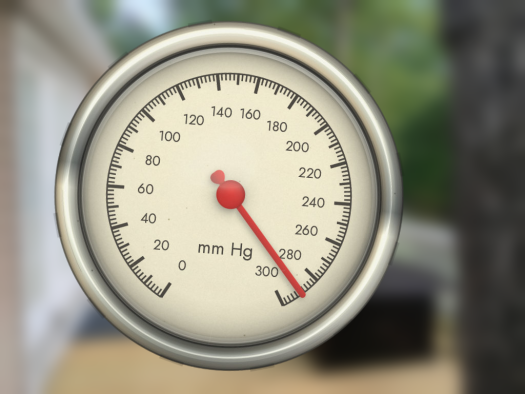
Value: value=290 unit=mmHg
